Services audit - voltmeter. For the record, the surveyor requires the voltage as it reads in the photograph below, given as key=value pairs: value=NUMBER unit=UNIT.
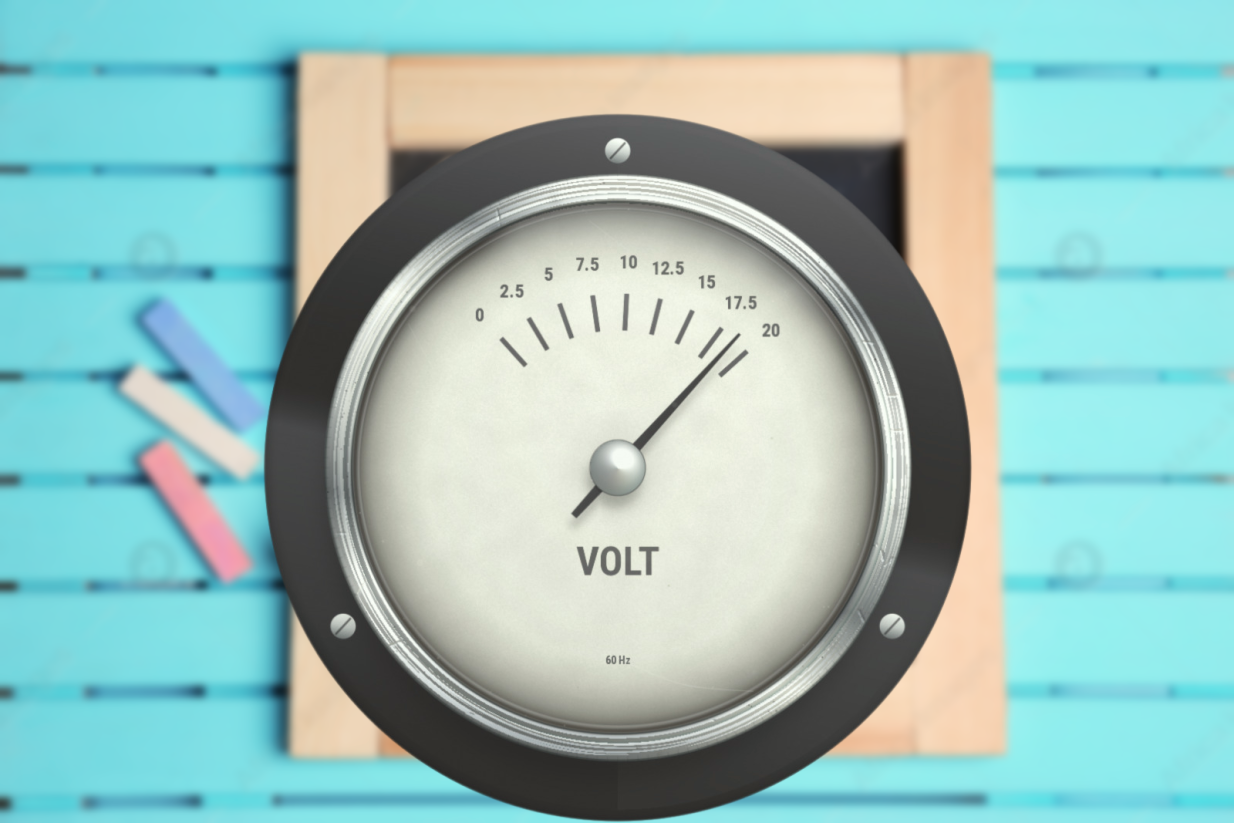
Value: value=18.75 unit=V
